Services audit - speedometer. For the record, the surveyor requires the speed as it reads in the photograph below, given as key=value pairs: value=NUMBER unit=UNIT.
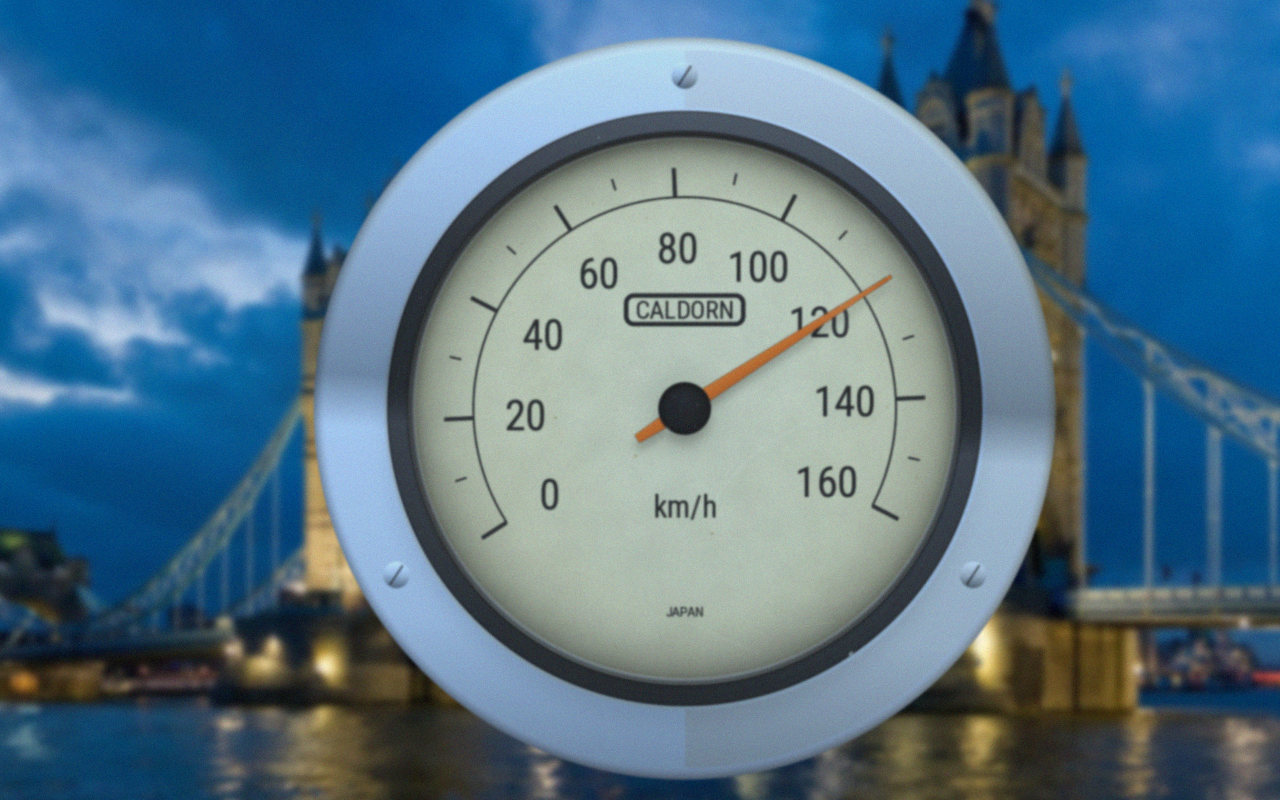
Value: value=120 unit=km/h
